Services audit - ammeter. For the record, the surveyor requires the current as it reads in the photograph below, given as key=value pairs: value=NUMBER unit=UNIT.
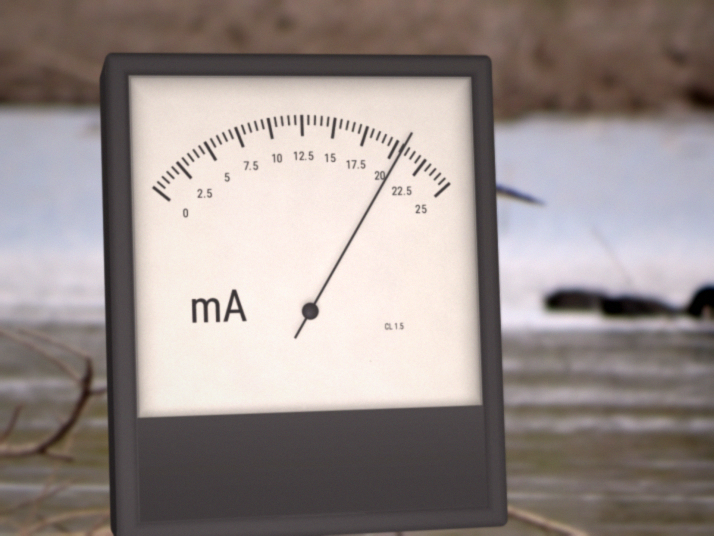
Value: value=20.5 unit=mA
